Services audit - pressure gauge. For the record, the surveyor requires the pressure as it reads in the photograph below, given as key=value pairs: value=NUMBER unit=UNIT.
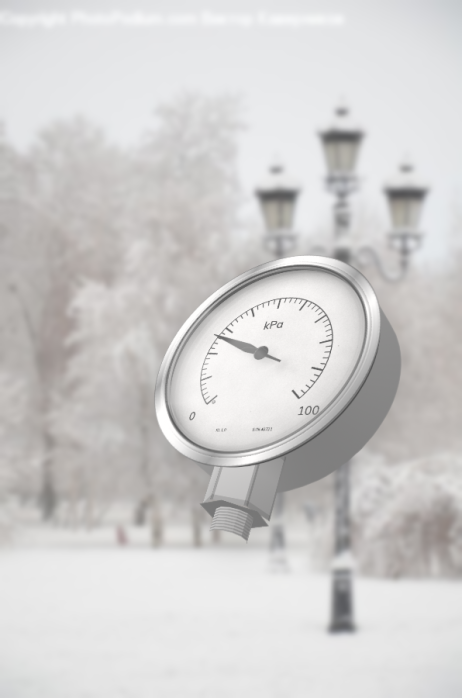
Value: value=26 unit=kPa
